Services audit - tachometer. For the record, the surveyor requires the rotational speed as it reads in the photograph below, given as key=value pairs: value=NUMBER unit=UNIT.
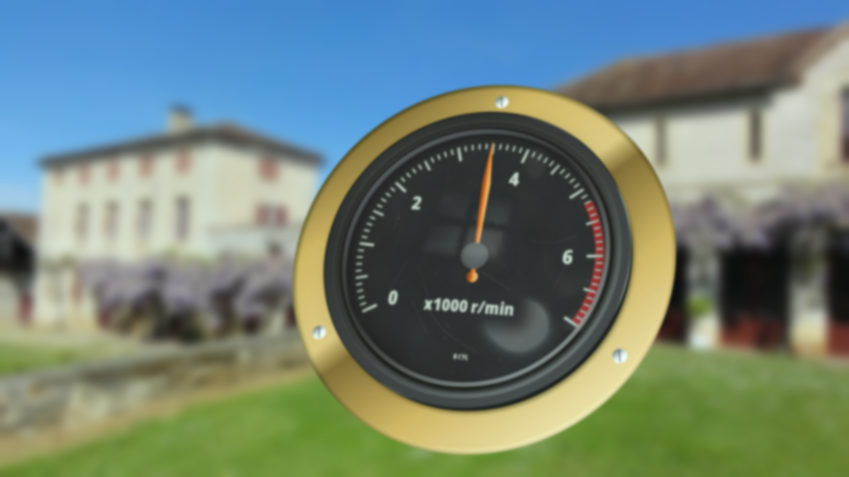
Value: value=3500 unit=rpm
